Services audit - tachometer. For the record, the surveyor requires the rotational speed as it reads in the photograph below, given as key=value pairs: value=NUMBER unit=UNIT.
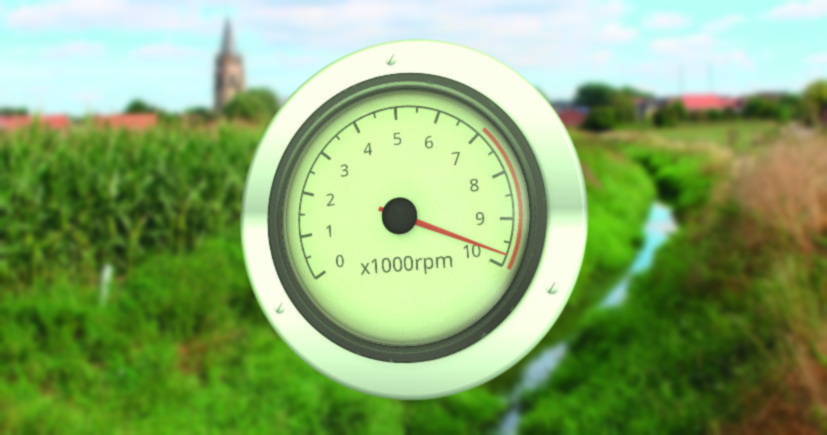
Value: value=9750 unit=rpm
